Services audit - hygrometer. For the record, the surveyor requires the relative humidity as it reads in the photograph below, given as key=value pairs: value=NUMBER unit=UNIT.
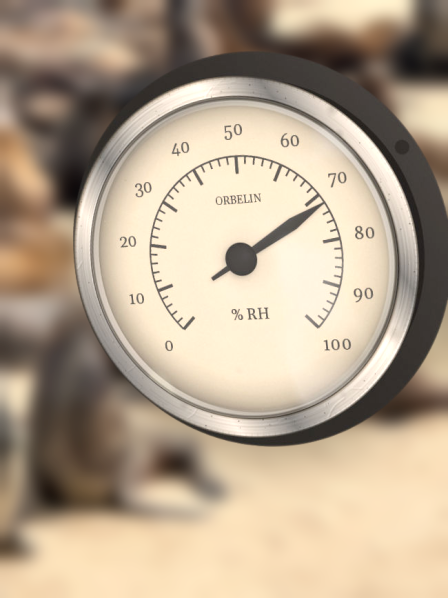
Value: value=72 unit=%
